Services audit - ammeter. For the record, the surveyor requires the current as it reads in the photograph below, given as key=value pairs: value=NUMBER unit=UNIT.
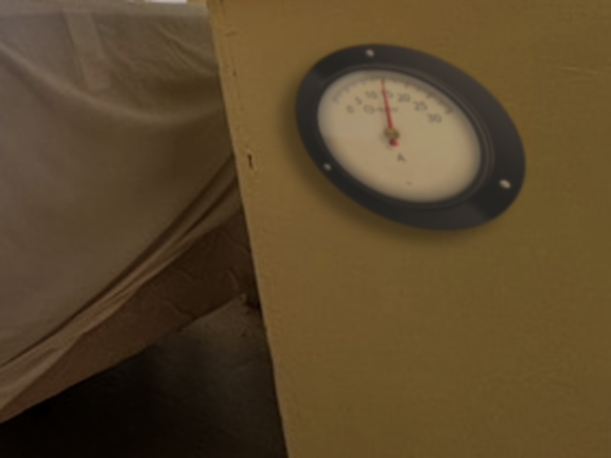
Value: value=15 unit=A
